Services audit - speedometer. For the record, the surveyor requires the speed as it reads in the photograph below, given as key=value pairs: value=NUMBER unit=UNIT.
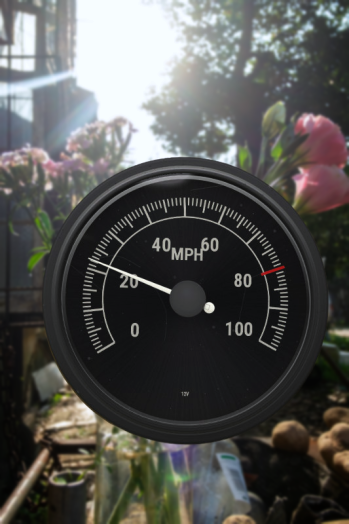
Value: value=22 unit=mph
